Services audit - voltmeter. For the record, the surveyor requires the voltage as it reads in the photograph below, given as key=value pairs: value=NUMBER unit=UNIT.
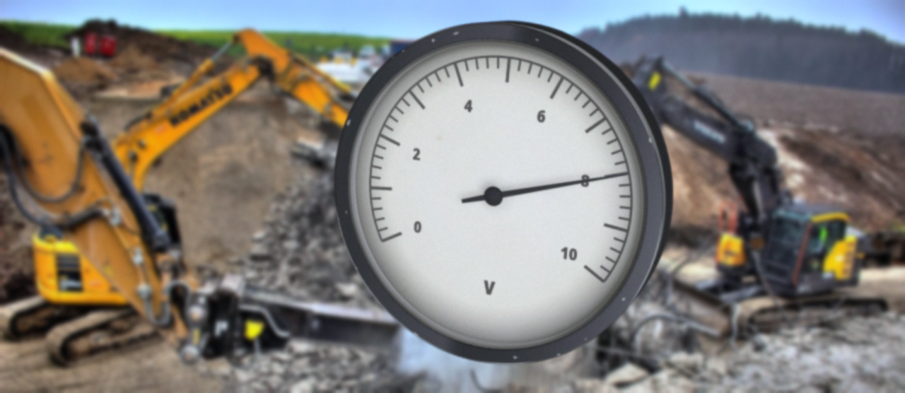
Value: value=8 unit=V
